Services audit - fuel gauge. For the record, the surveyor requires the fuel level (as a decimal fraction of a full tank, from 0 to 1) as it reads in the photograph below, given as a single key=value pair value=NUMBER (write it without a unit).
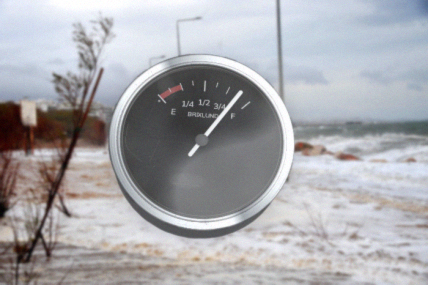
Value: value=0.875
